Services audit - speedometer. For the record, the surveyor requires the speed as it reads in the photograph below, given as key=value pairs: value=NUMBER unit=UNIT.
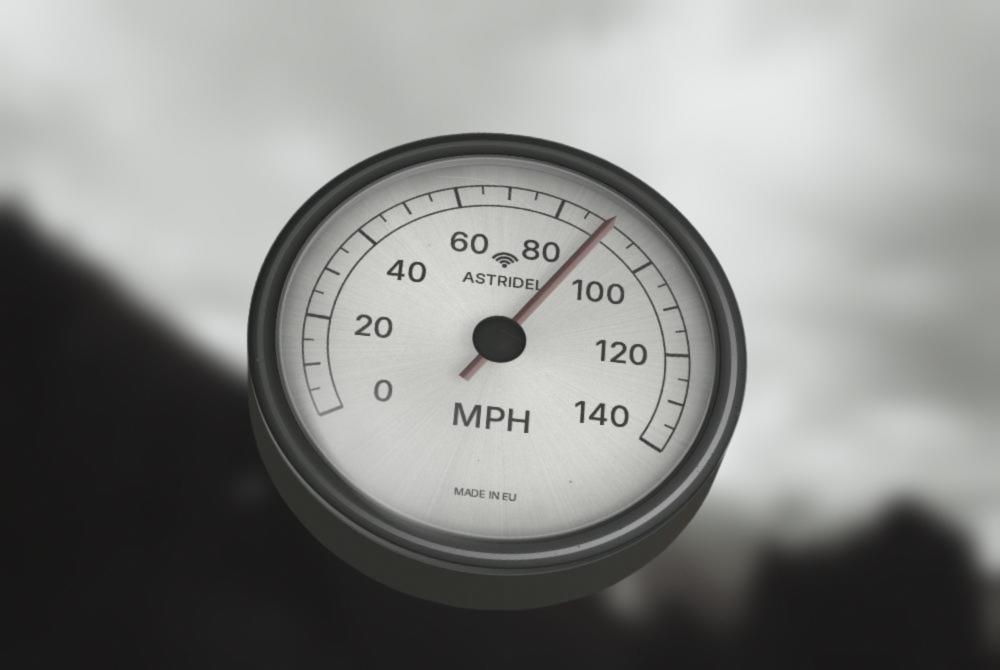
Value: value=90 unit=mph
